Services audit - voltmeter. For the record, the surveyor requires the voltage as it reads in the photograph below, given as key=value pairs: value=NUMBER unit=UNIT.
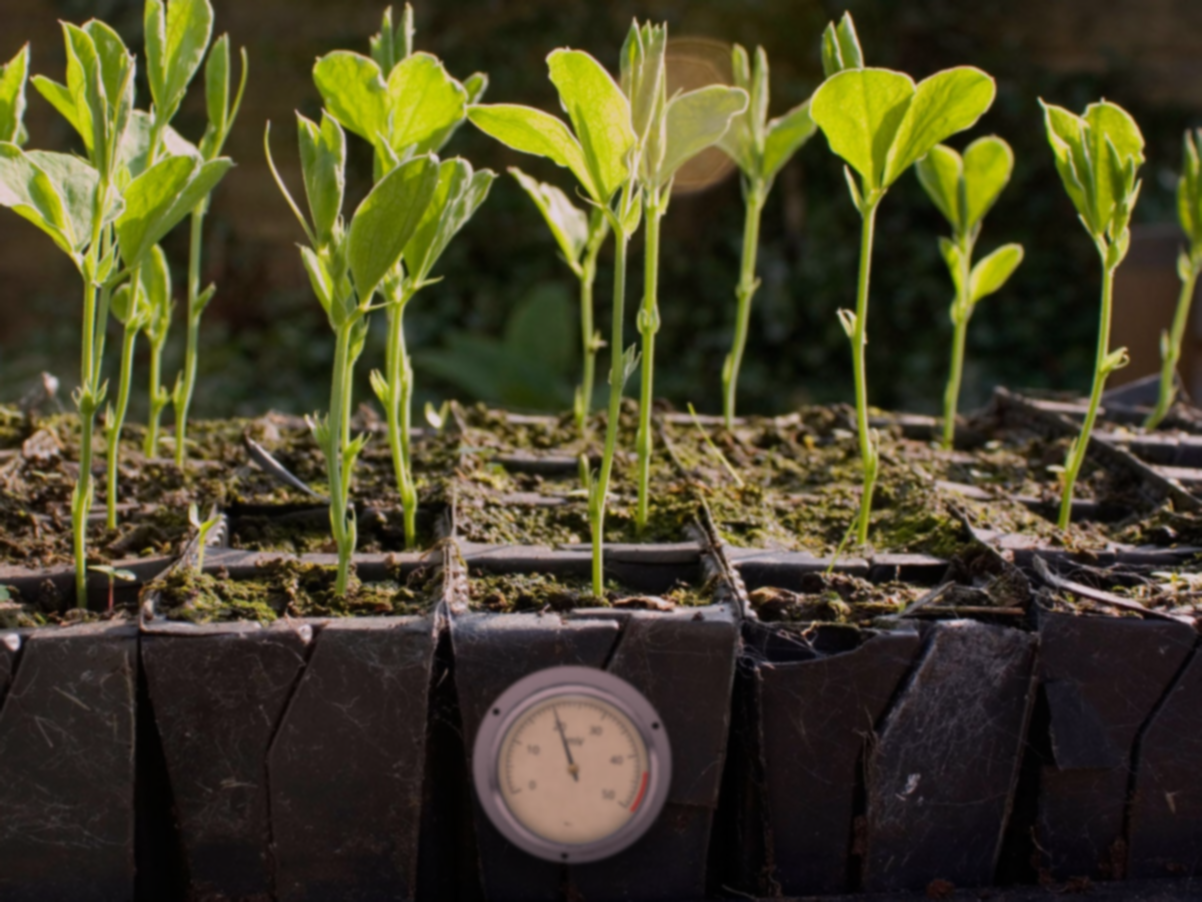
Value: value=20 unit=mV
